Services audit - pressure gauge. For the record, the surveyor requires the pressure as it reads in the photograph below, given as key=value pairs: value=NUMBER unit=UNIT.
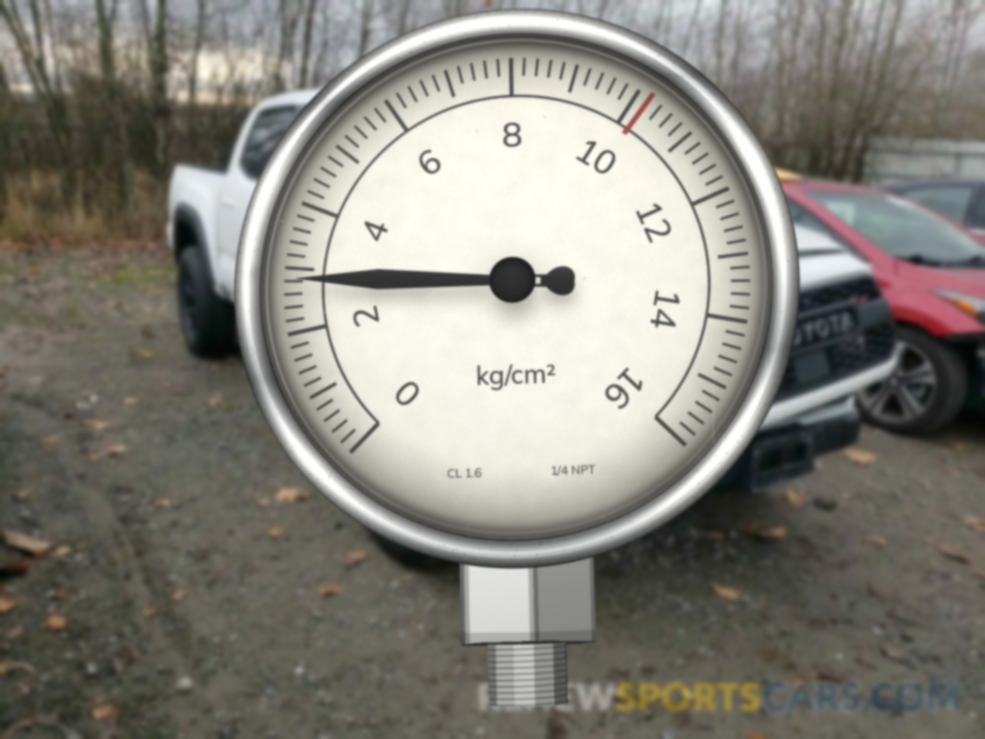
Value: value=2.8 unit=kg/cm²
